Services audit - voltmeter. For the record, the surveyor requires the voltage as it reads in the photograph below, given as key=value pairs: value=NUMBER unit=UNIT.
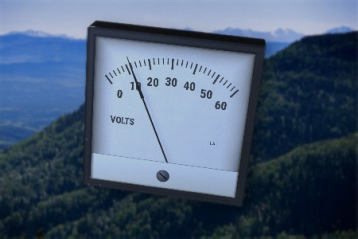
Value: value=12 unit=V
